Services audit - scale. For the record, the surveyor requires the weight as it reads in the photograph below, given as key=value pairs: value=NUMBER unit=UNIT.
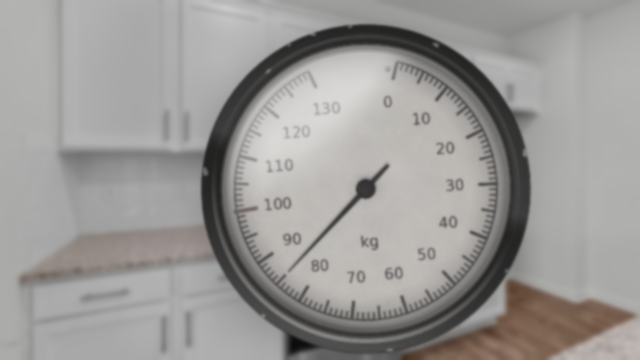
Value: value=85 unit=kg
